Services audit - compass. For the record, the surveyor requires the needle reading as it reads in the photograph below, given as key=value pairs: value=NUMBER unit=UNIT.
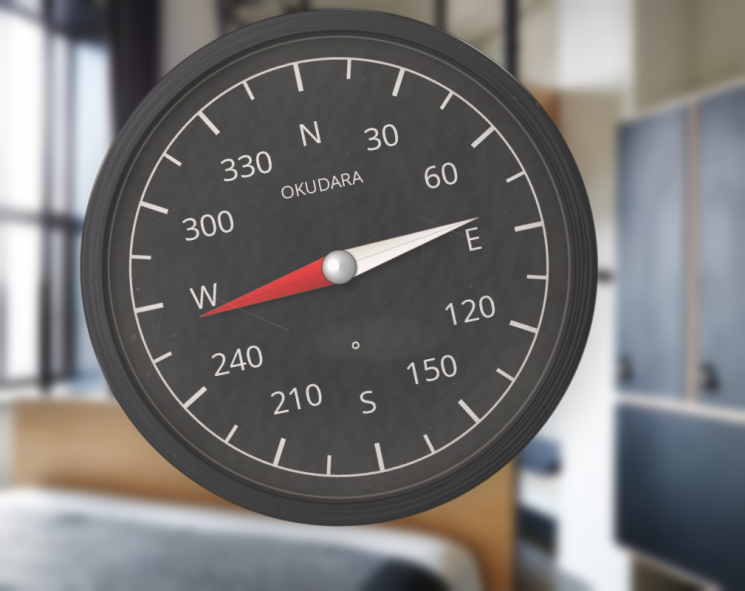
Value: value=262.5 unit=°
